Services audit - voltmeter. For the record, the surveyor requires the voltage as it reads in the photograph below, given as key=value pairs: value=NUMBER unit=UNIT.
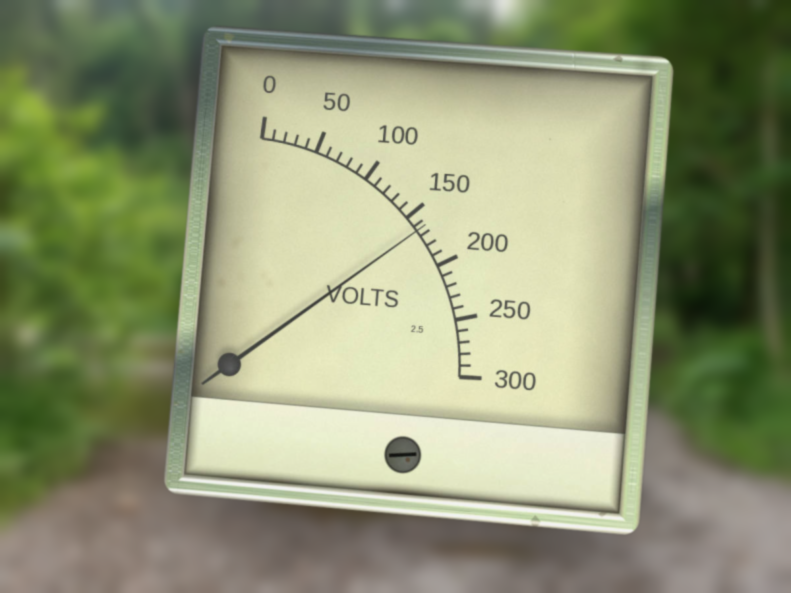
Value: value=165 unit=V
